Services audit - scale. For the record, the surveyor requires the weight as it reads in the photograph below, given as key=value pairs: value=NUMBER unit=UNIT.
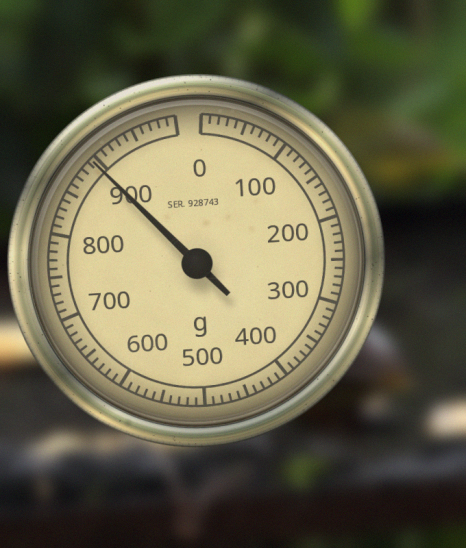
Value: value=895 unit=g
